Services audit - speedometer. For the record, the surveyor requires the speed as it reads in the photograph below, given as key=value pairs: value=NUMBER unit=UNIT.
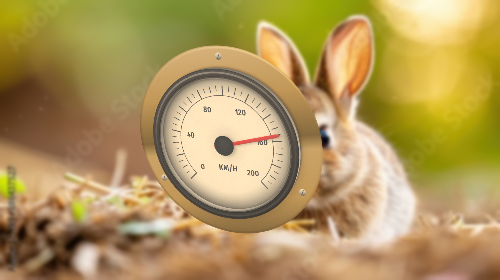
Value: value=155 unit=km/h
